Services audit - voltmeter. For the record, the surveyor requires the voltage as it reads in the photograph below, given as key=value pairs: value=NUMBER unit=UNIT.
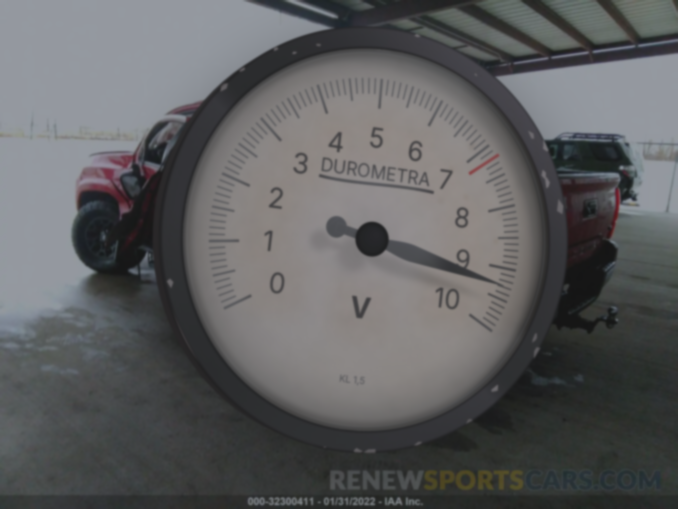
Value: value=9.3 unit=V
